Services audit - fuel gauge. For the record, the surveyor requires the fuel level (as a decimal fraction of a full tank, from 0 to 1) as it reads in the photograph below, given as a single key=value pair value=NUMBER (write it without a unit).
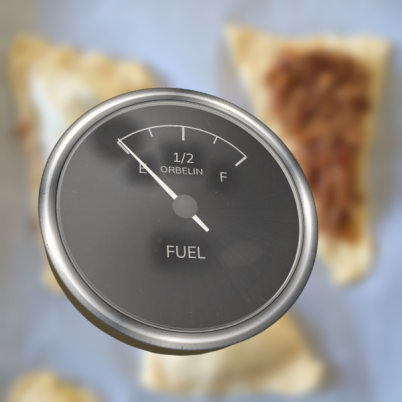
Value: value=0
